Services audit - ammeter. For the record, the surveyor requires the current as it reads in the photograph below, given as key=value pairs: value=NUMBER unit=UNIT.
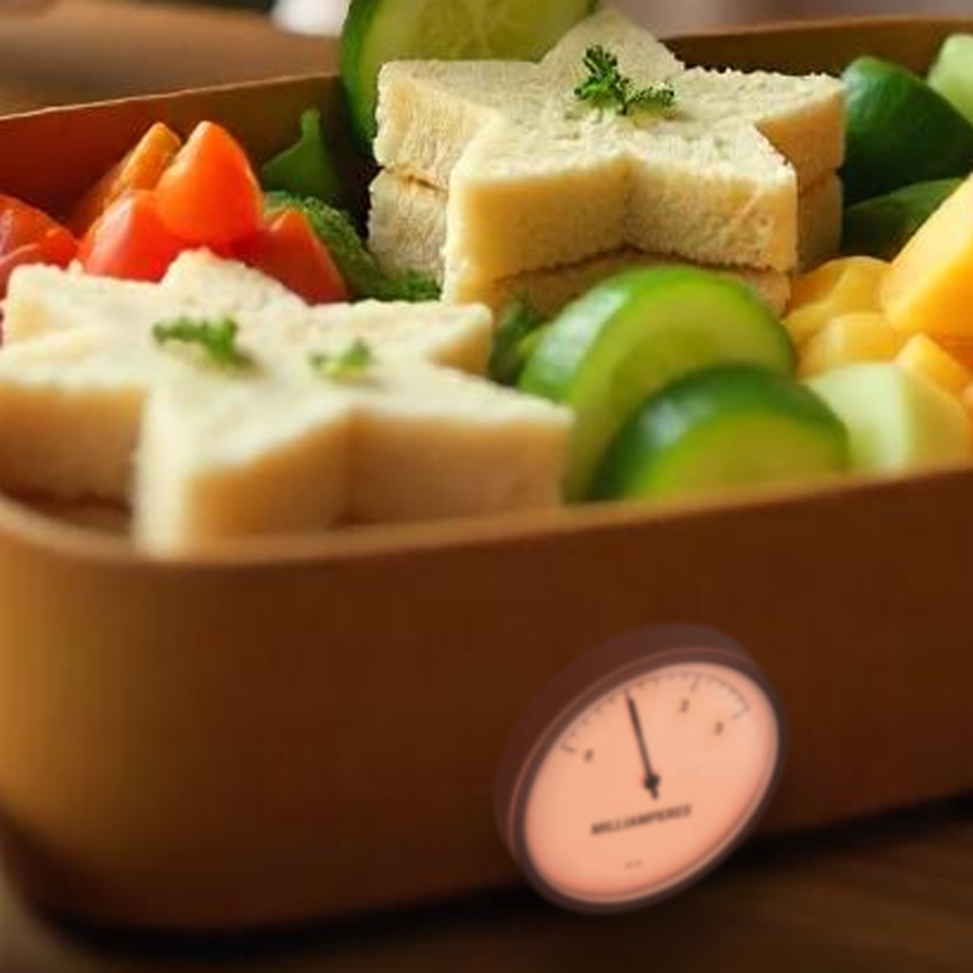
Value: value=1 unit=mA
